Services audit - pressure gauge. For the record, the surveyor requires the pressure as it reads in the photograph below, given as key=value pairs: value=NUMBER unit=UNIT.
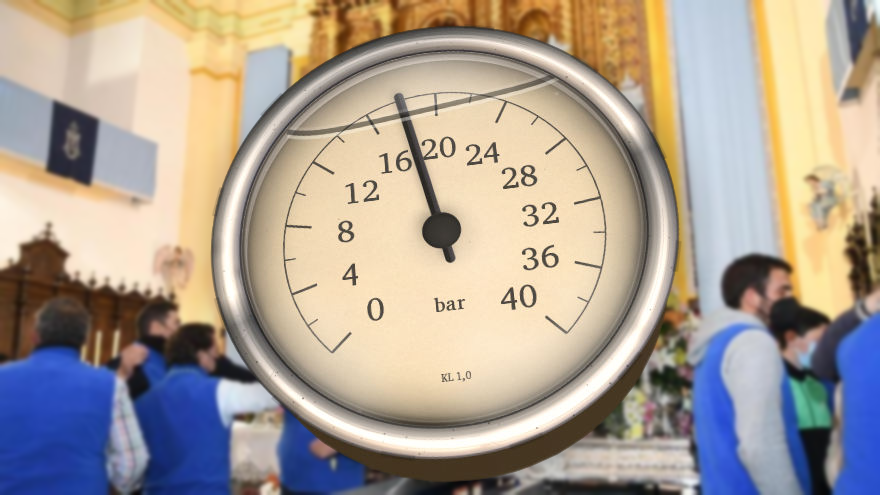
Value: value=18 unit=bar
